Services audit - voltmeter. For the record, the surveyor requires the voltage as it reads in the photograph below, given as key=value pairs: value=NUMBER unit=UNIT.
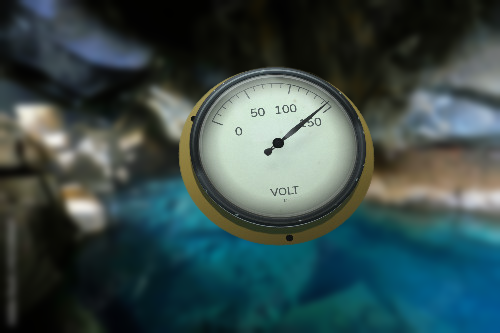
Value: value=145 unit=V
